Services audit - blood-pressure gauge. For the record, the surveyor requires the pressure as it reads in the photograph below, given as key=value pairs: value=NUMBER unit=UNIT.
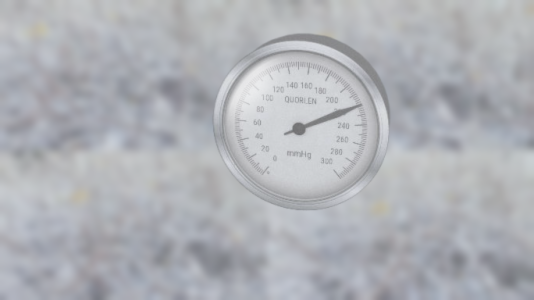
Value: value=220 unit=mmHg
